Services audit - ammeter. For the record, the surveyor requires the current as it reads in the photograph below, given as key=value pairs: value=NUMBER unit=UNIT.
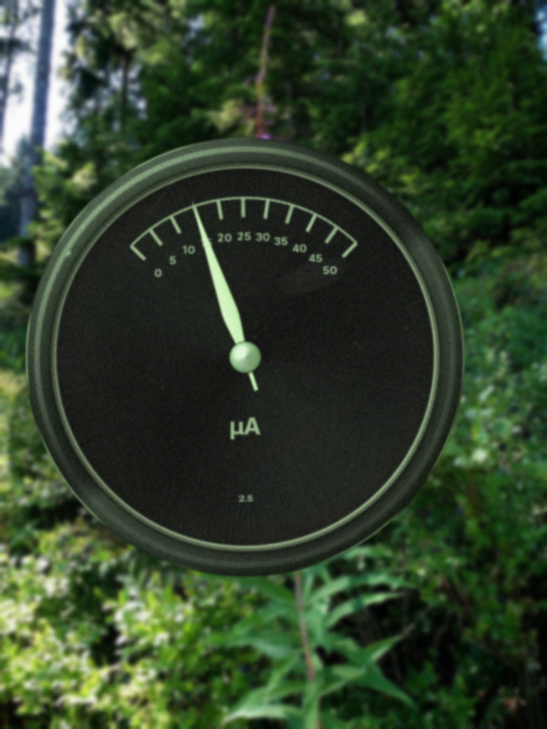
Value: value=15 unit=µA
